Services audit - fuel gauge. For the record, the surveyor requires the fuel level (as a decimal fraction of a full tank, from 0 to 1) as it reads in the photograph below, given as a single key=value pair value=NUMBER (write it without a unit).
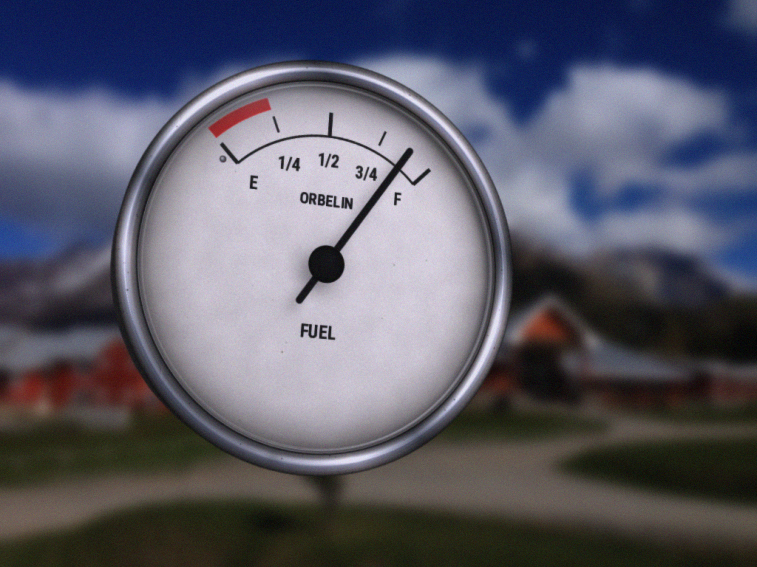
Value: value=0.875
